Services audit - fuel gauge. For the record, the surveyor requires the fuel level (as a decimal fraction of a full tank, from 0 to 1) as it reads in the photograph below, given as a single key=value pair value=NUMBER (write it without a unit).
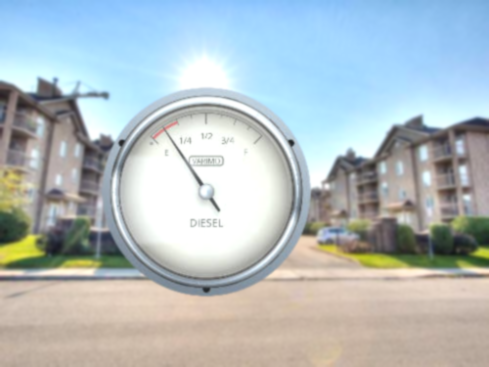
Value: value=0.125
